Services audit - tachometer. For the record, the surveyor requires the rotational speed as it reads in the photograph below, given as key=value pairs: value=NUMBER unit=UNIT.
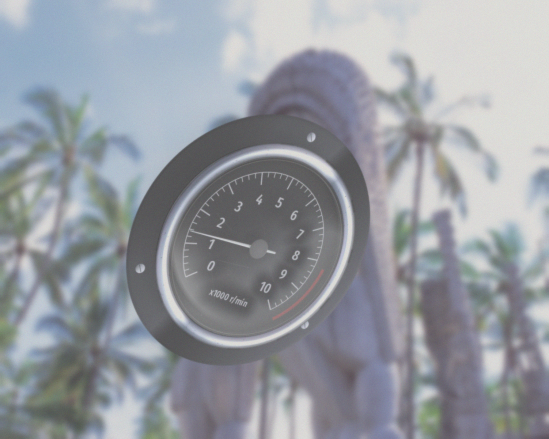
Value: value=1400 unit=rpm
